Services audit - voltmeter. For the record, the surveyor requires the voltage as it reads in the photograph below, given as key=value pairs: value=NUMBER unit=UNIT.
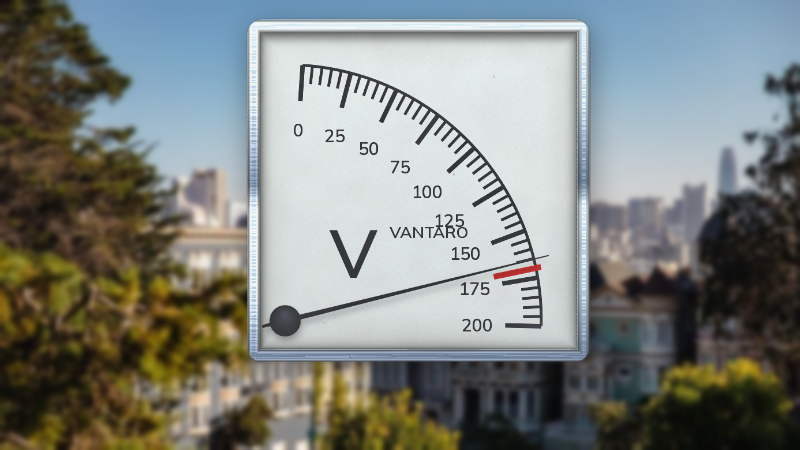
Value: value=165 unit=V
